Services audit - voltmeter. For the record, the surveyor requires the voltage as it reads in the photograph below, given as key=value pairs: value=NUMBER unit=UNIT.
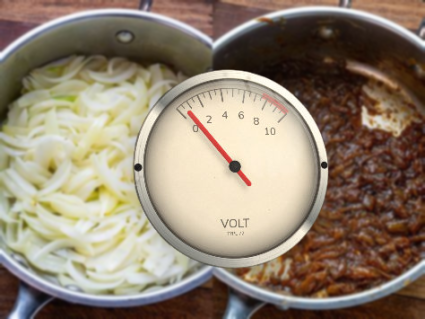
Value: value=0.5 unit=V
